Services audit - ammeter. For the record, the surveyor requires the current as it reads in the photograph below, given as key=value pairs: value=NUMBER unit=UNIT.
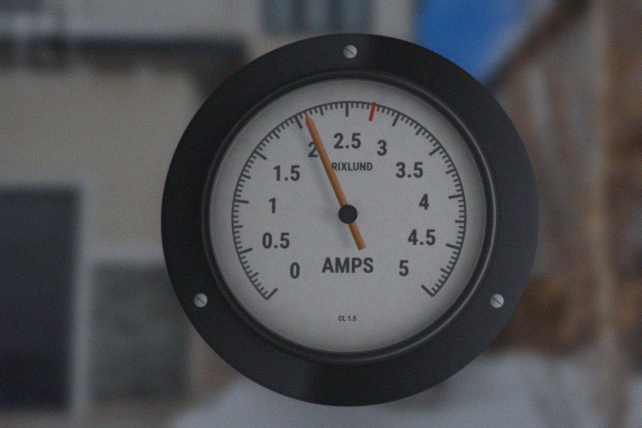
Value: value=2.1 unit=A
